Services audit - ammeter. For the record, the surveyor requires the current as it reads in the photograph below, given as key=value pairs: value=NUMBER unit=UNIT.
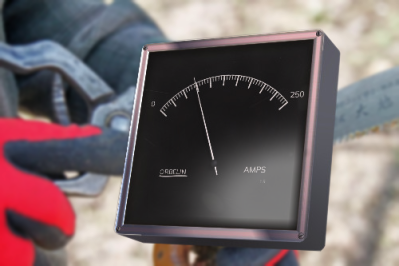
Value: value=75 unit=A
